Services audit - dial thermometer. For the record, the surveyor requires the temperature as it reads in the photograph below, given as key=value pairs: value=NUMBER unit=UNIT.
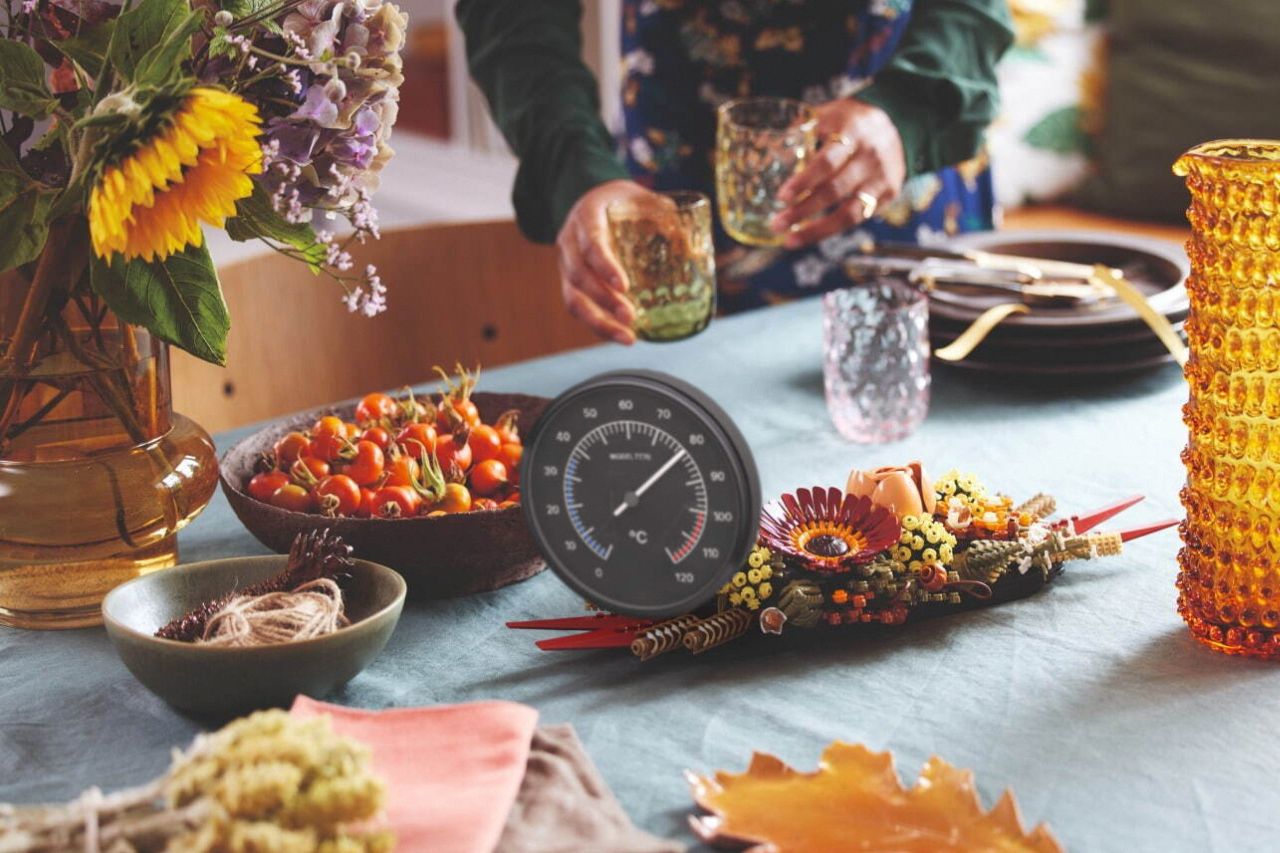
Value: value=80 unit=°C
